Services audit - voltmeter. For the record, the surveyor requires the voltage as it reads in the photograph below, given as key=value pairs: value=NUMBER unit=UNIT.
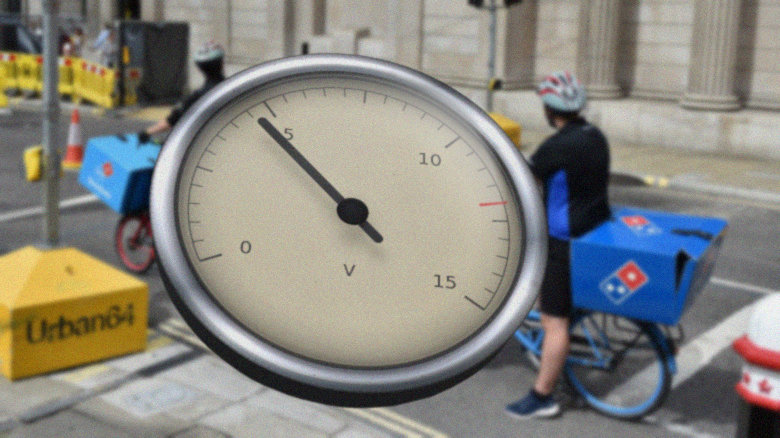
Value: value=4.5 unit=V
